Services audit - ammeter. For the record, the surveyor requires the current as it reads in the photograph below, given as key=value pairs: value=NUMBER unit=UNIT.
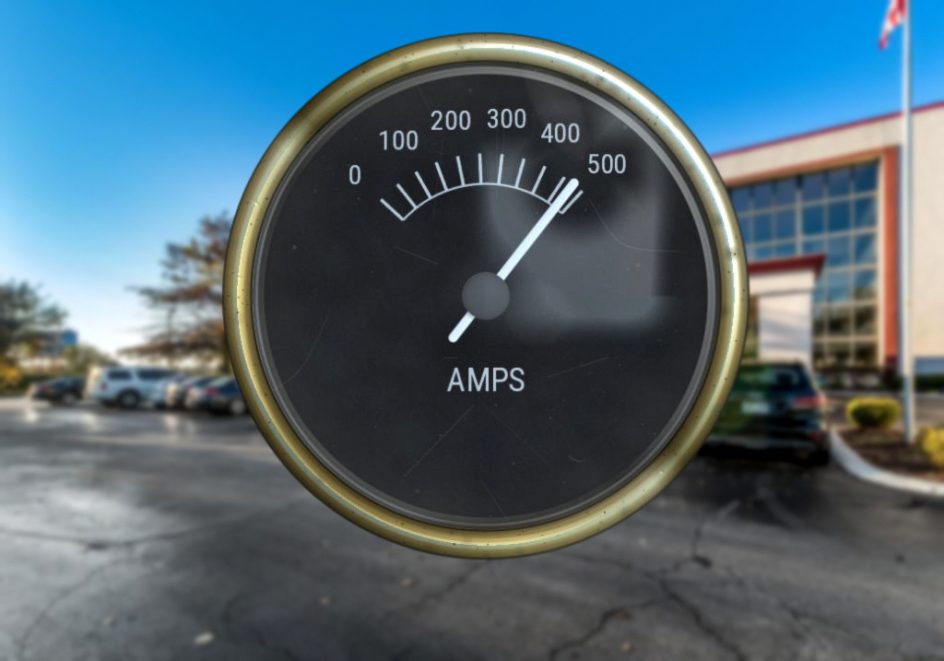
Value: value=475 unit=A
